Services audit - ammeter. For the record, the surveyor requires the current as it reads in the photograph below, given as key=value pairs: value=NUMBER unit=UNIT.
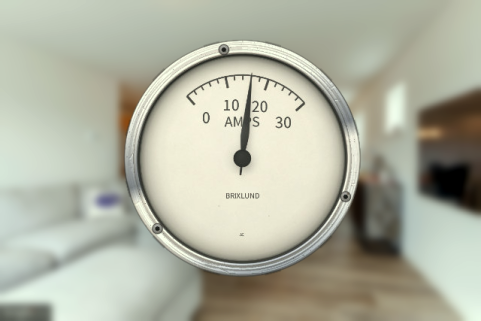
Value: value=16 unit=A
